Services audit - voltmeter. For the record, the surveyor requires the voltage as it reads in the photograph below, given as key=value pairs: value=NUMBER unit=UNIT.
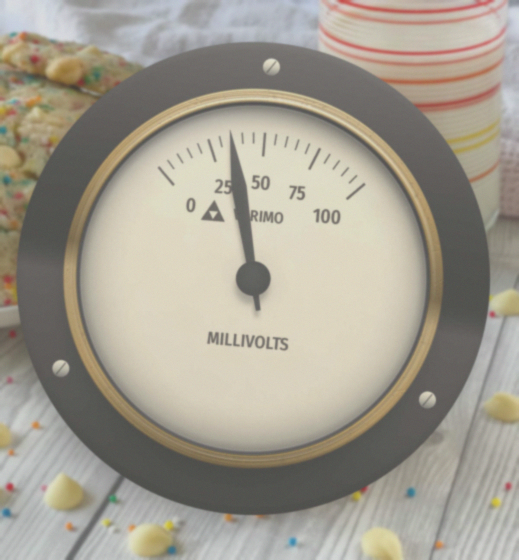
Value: value=35 unit=mV
